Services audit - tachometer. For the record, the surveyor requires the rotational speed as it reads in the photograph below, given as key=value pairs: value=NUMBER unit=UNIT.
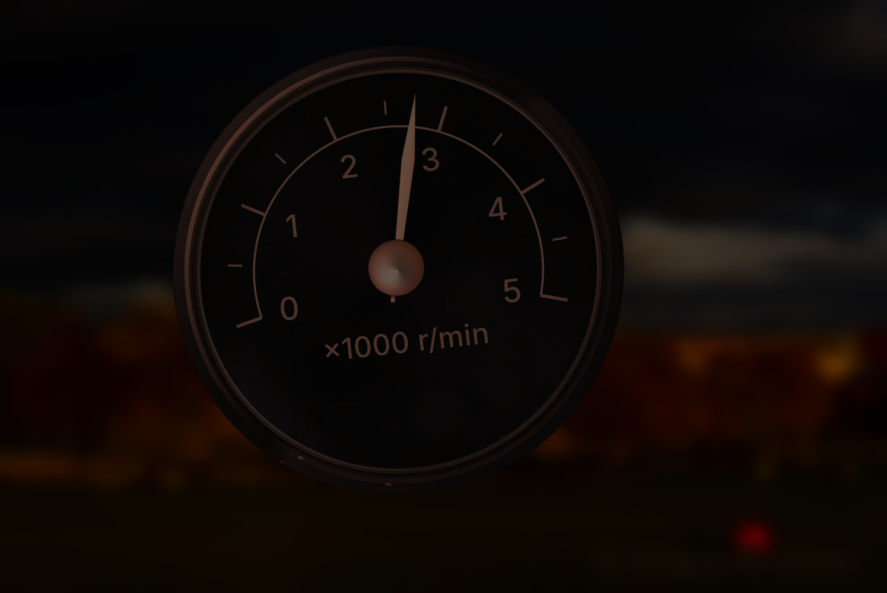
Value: value=2750 unit=rpm
